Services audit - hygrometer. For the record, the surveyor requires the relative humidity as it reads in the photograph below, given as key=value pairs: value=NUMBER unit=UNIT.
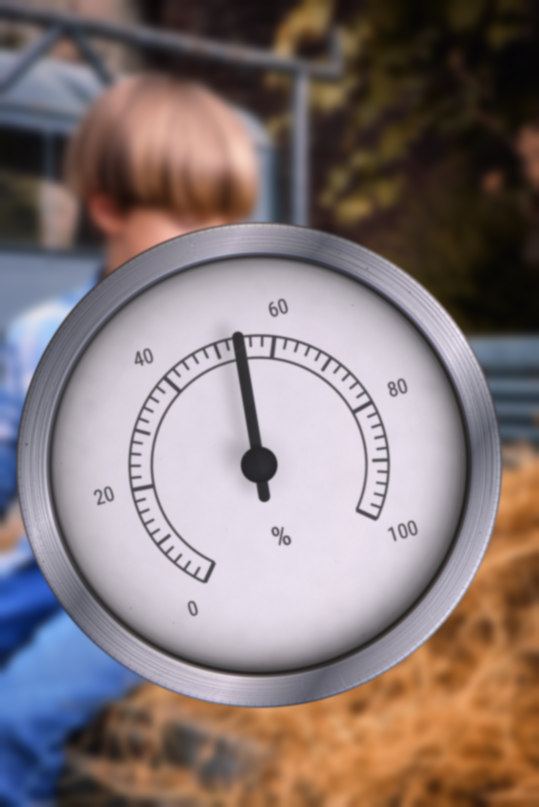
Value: value=54 unit=%
